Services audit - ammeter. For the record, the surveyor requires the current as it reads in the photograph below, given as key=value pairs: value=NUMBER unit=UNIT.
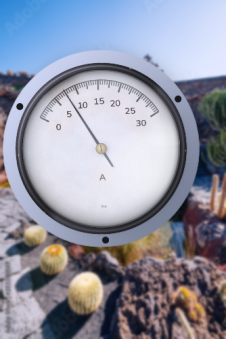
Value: value=7.5 unit=A
